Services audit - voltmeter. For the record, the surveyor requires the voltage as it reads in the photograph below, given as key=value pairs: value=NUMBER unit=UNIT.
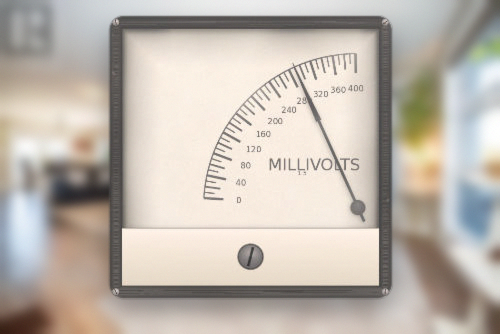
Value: value=290 unit=mV
